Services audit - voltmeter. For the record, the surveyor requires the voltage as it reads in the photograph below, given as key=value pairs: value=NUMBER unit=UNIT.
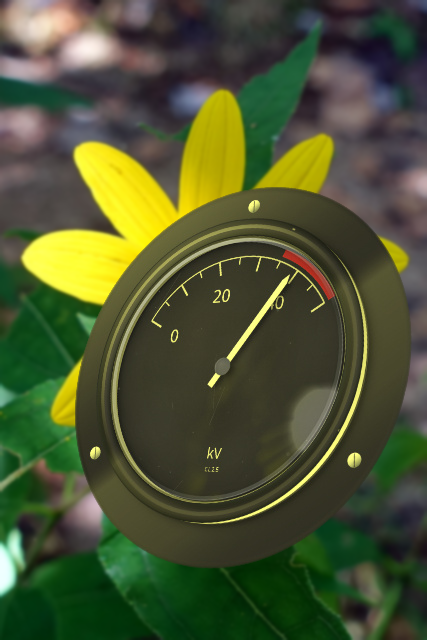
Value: value=40 unit=kV
